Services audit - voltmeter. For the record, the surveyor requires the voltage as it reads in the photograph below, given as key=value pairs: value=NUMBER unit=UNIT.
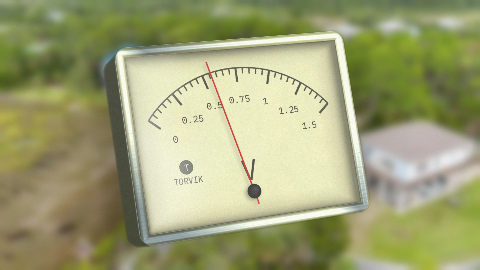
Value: value=0.55 unit=V
